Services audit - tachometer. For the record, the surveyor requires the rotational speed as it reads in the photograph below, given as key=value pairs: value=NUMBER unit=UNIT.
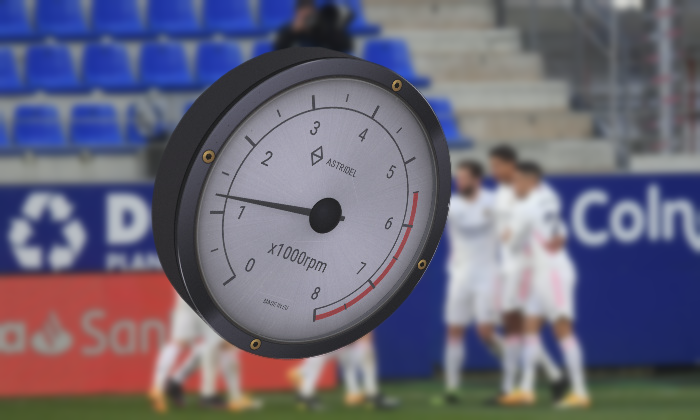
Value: value=1250 unit=rpm
